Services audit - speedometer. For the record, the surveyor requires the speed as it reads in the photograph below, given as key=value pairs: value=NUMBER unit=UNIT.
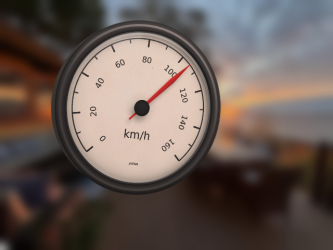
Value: value=105 unit=km/h
